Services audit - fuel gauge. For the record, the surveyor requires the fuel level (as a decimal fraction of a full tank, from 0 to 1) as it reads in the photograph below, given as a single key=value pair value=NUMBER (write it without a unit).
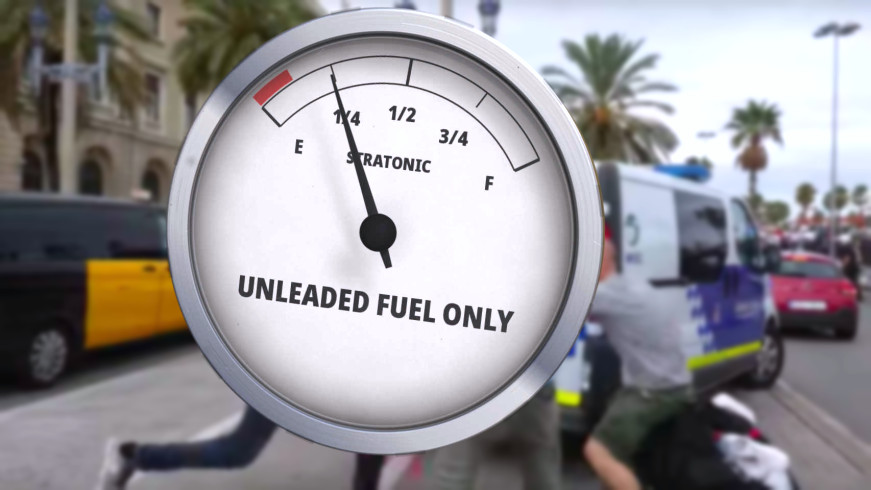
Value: value=0.25
